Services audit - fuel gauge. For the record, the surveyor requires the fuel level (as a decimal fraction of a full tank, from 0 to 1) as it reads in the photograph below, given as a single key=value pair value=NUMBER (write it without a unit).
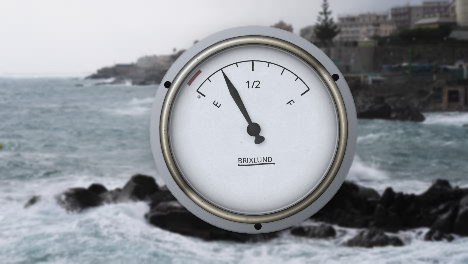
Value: value=0.25
